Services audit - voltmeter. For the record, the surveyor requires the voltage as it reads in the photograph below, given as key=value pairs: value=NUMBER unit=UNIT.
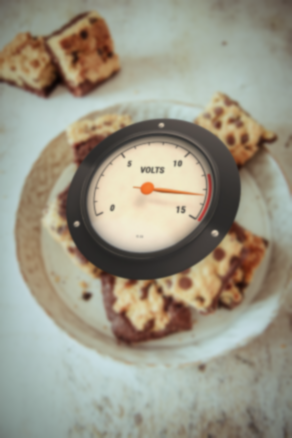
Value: value=13.5 unit=V
